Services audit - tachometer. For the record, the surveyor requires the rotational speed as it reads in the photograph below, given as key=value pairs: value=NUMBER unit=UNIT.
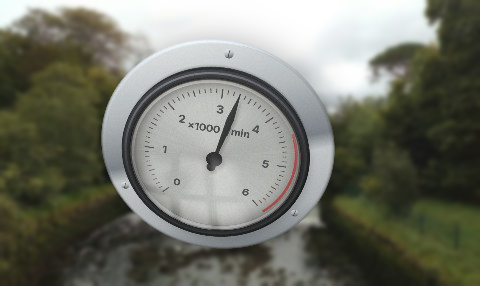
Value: value=3300 unit=rpm
